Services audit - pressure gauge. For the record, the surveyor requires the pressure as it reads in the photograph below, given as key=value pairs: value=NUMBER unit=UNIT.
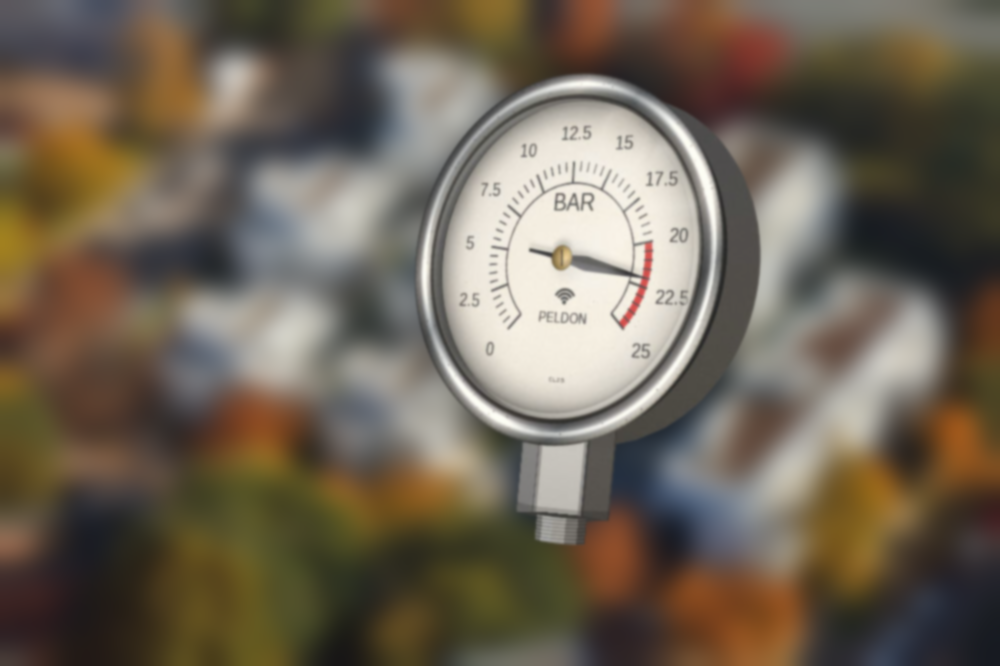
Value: value=22 unit=bar
